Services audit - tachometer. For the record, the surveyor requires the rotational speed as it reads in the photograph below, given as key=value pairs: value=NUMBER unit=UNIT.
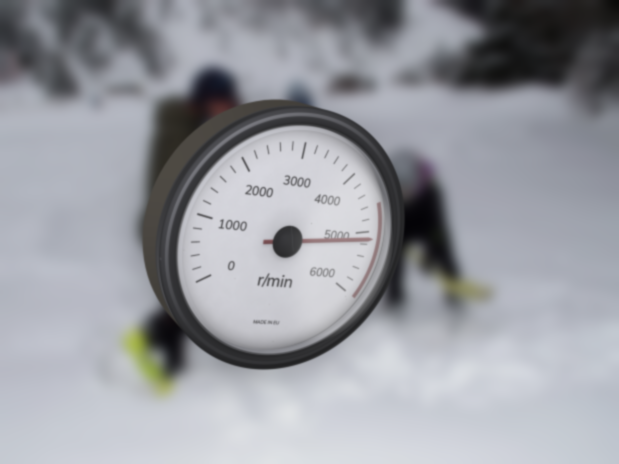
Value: value=5100 unit=rpm
